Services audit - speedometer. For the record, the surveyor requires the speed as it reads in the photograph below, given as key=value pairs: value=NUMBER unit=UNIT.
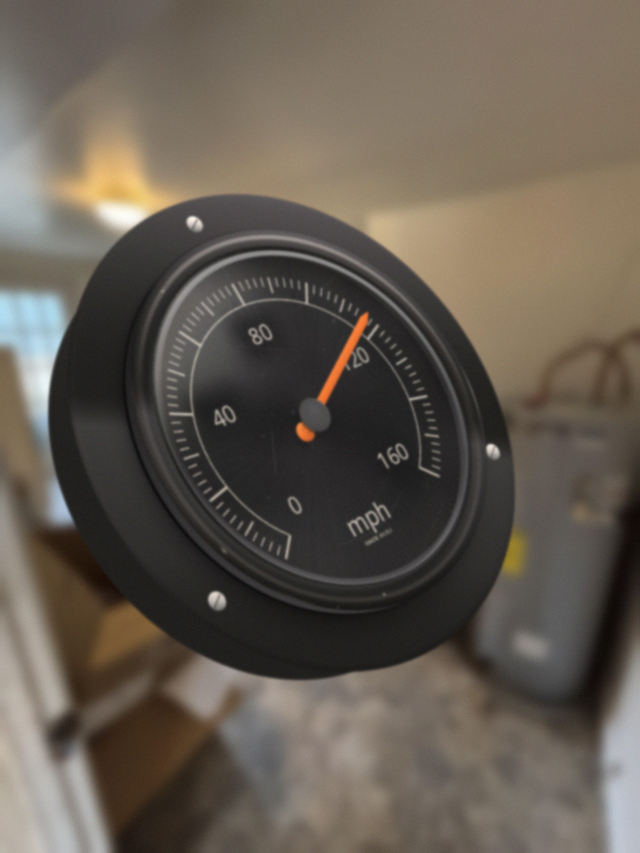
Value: value=116 unit=mph
